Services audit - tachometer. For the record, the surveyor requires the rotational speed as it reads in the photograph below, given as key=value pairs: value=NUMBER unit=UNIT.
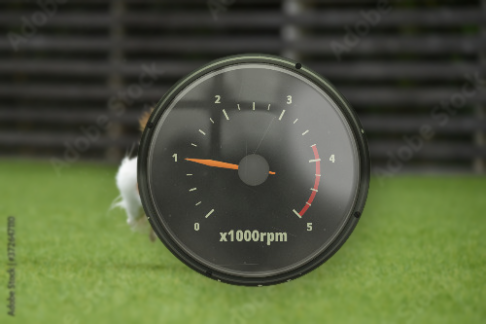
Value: value=1000 unit=rpm
